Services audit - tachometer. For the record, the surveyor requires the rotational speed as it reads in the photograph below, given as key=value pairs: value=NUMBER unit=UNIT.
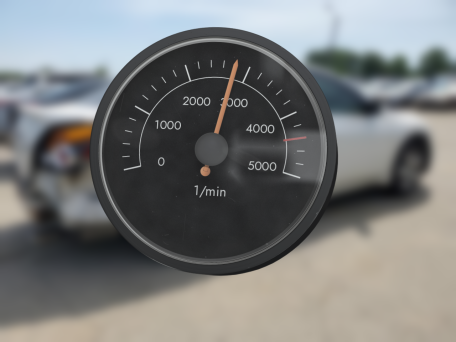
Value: value=2800 unit=rpm
